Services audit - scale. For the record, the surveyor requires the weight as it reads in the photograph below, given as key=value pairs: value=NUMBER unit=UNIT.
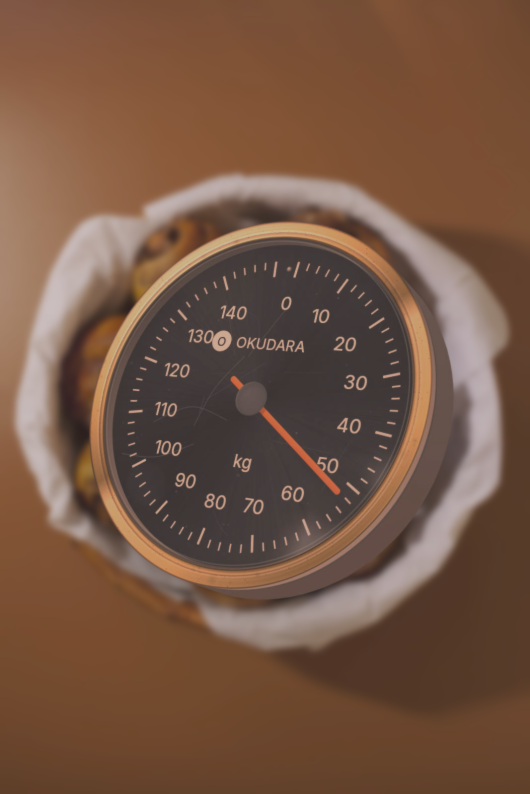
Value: value=52 unit=kg
